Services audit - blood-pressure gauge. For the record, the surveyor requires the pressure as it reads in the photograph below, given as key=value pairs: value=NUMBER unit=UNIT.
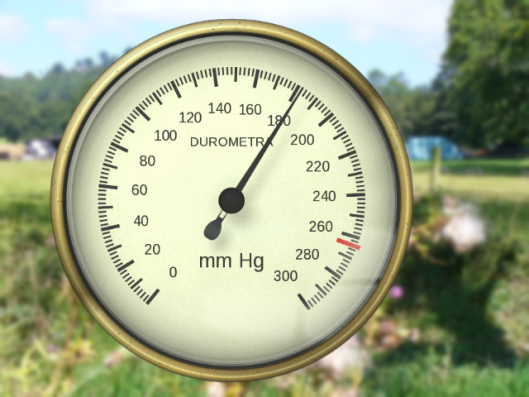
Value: value=182 unit=mmHg
